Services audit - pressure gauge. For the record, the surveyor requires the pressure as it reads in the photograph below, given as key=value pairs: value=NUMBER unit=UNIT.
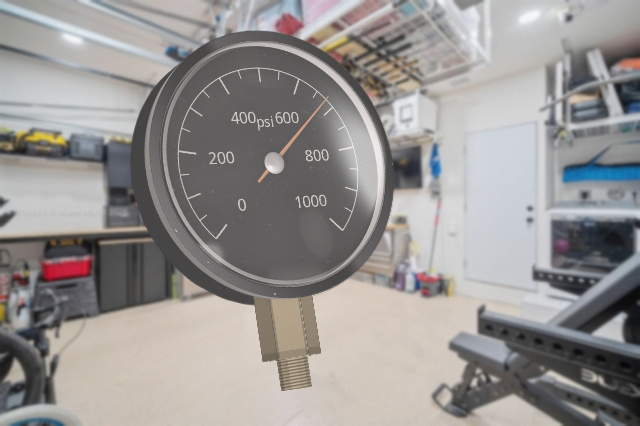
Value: value=675 unit=psi
